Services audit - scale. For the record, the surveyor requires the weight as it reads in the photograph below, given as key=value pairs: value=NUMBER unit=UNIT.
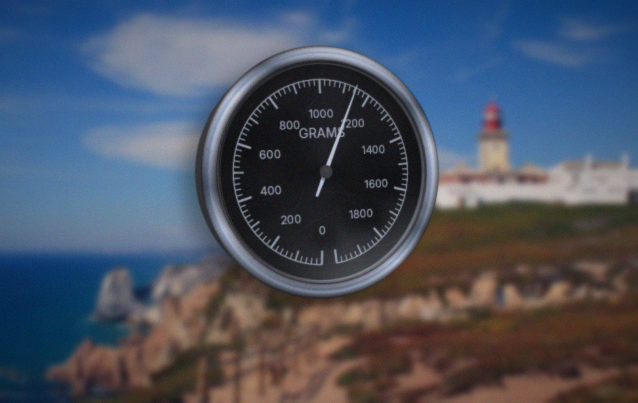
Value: value=1140 unit=g
